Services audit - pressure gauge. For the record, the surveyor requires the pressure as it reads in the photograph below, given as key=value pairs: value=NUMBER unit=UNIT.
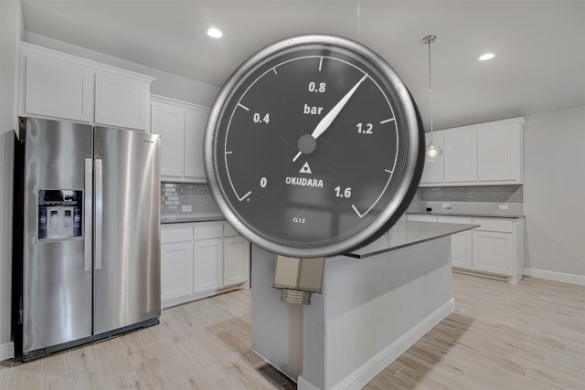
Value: value=1 unit=bar
